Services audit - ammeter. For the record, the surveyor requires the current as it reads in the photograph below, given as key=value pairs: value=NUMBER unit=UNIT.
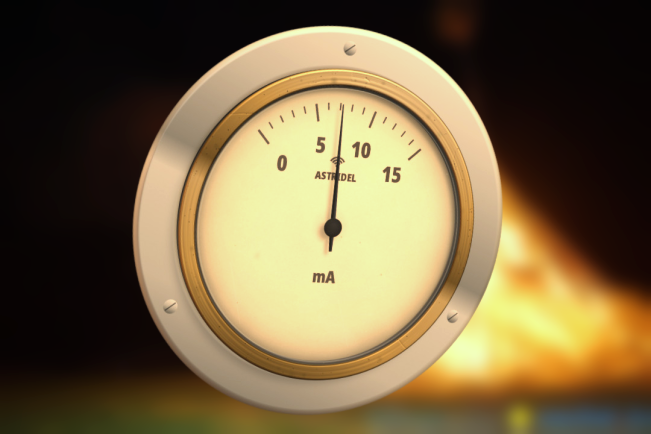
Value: value=7 unit=mA
